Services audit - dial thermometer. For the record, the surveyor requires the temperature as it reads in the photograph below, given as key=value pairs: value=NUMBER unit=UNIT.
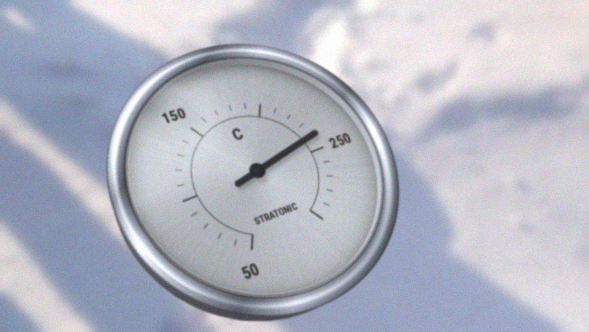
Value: value=240 unit=°C
